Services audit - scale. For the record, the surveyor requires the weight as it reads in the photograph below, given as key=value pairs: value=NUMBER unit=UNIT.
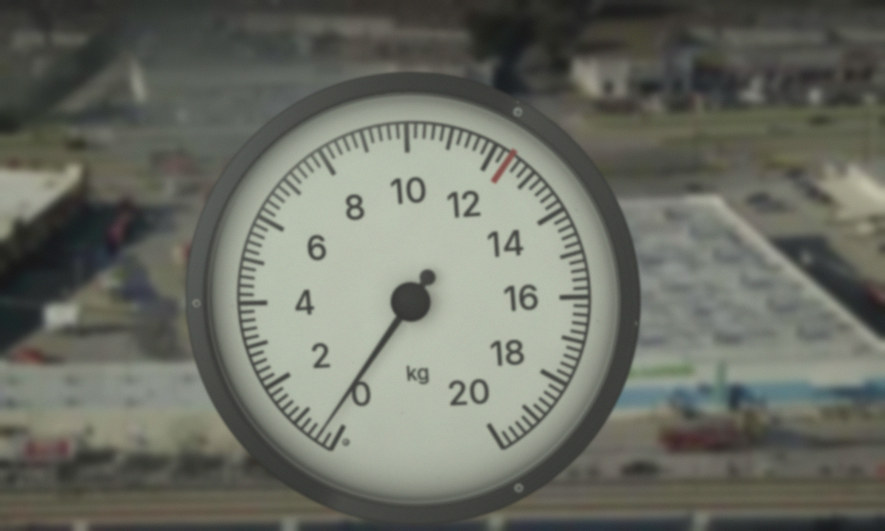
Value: value=0.4 unit=kg
